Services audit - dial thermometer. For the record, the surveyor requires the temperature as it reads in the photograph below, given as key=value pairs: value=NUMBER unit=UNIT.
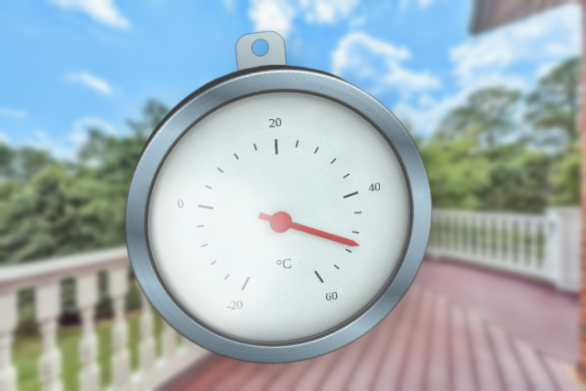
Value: value=50 unit=°C
